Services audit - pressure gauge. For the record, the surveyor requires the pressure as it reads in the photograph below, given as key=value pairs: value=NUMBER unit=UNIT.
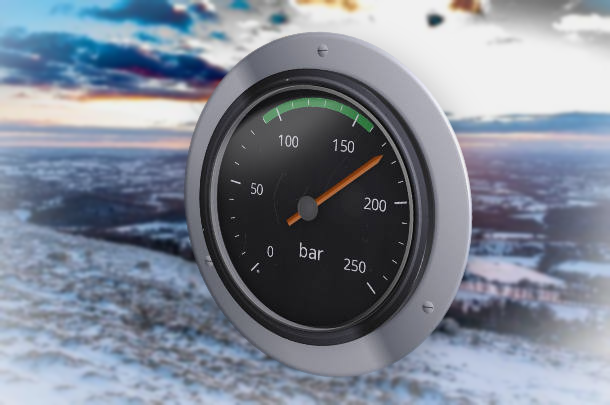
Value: value=175 unit=bar
